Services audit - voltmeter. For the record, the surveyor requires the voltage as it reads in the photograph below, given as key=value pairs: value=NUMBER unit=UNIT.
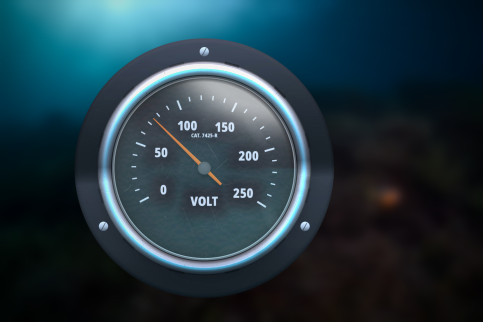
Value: value=75 unit=V
